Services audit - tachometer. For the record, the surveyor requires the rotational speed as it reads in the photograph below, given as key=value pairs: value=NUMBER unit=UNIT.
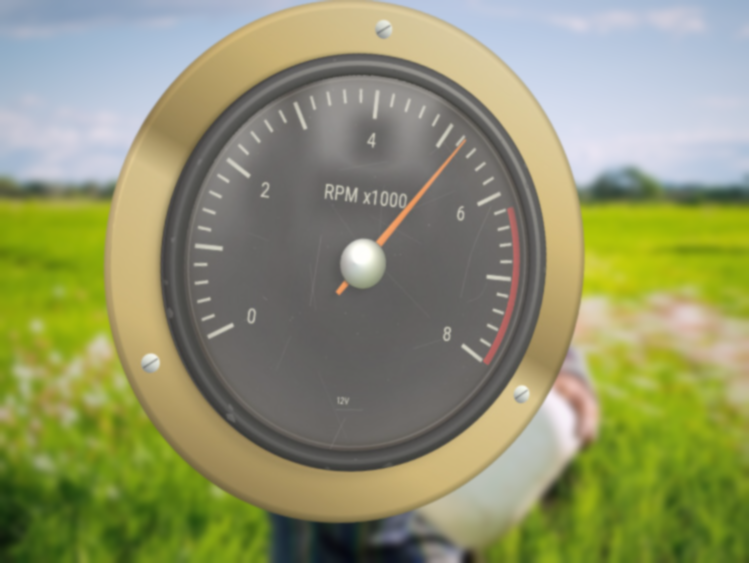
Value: value=5200 unit=rpm
